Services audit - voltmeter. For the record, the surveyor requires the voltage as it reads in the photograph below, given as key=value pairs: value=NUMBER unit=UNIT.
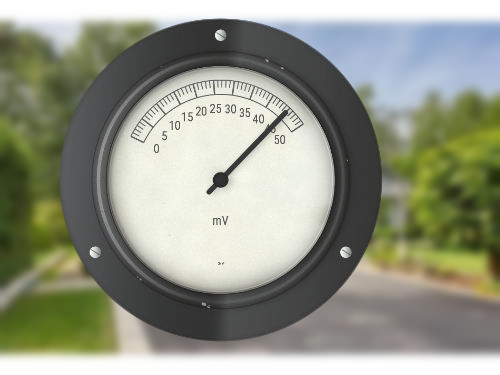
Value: value=45 unit=mV
